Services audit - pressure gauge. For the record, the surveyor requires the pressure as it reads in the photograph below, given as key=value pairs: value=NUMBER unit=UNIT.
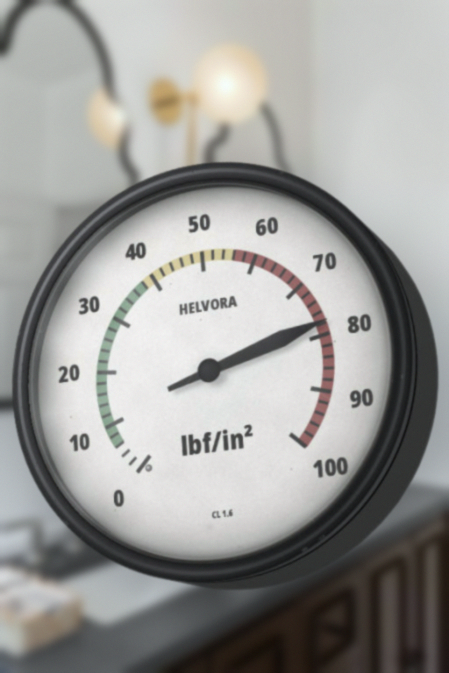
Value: value=78 unit=psi
